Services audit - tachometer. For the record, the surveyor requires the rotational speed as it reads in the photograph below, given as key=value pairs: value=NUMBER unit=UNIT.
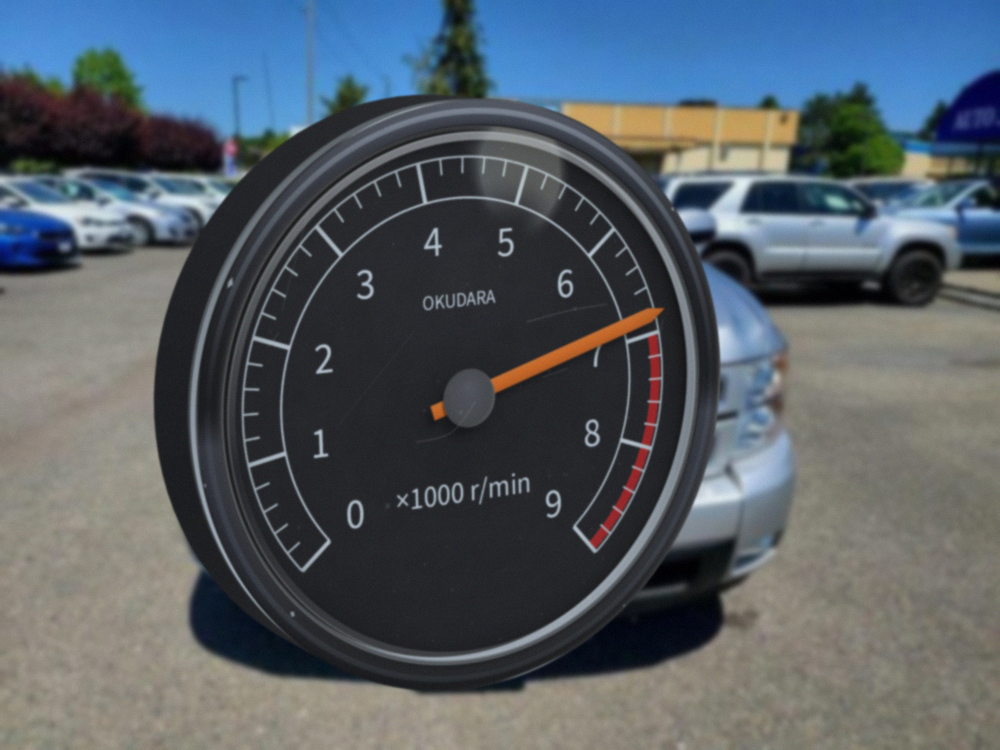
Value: value=6800 unit=rpm
